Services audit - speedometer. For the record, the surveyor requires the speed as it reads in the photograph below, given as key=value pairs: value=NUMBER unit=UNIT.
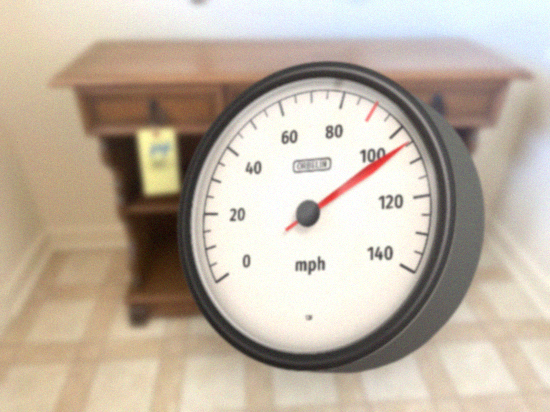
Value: value=105 unit=mph
